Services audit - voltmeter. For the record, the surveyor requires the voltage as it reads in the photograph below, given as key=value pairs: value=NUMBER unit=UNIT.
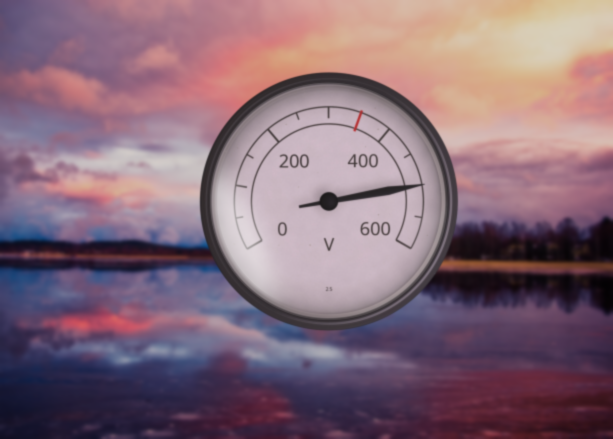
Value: value=500 unit=V
